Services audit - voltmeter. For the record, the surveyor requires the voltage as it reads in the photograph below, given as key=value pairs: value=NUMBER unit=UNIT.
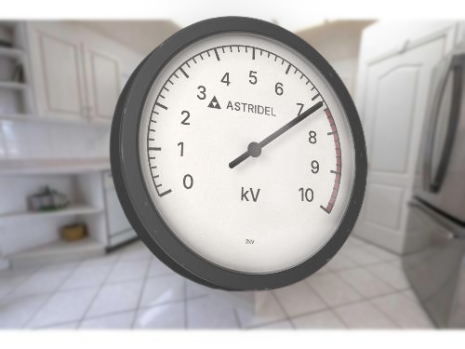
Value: value=7.2 unit=kV
